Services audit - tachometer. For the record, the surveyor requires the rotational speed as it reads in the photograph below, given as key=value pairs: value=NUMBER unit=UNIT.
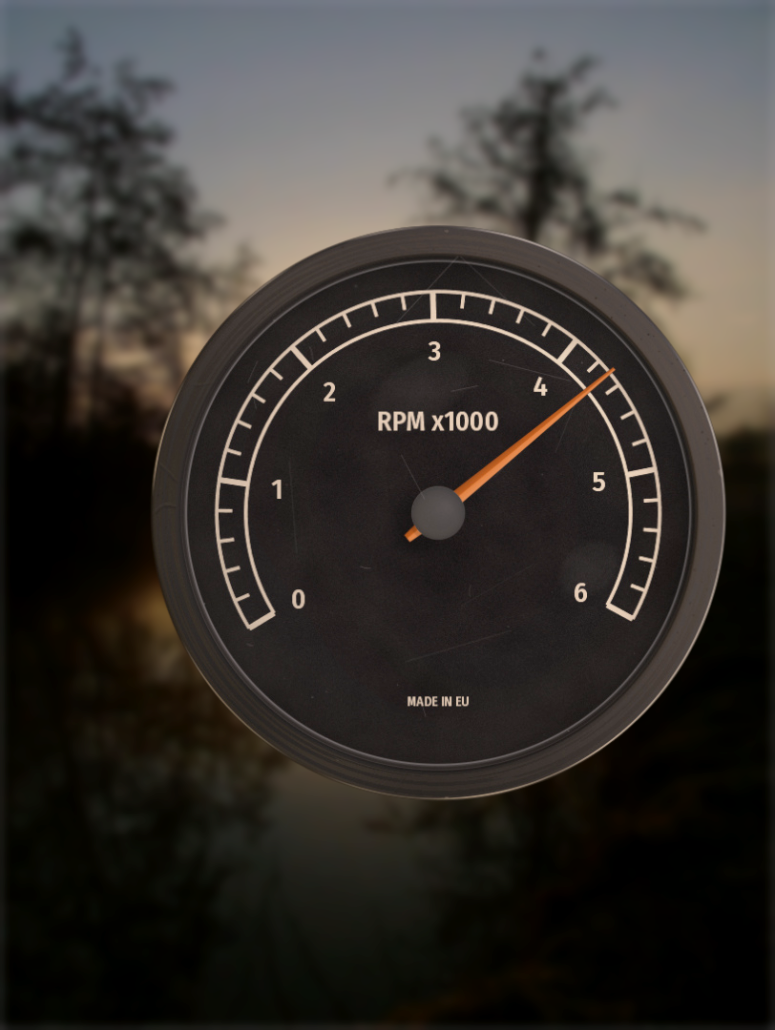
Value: value=4300 unit=rpm
